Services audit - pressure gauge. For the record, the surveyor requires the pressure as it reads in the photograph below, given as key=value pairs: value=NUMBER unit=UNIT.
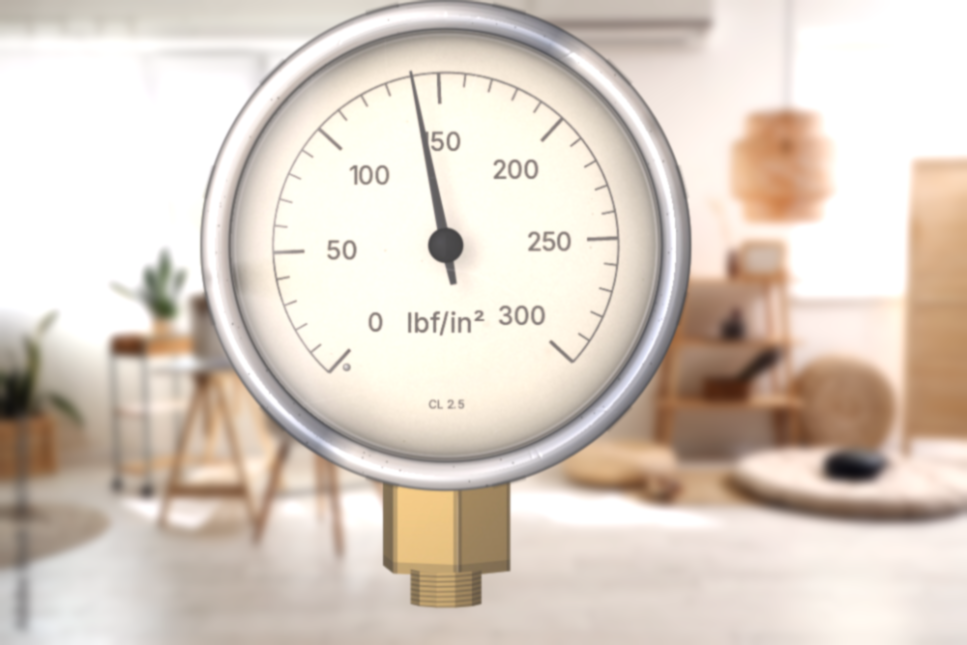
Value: value=140 unit=psi
